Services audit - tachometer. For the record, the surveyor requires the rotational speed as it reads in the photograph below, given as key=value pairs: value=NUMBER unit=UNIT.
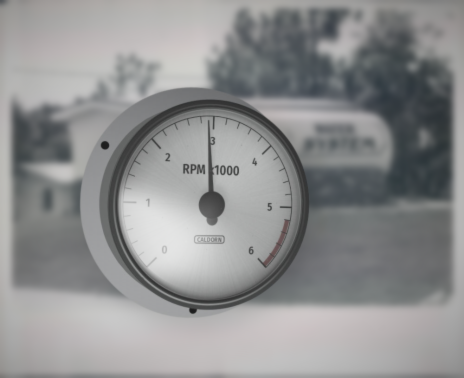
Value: value=2900 unit=rpm
